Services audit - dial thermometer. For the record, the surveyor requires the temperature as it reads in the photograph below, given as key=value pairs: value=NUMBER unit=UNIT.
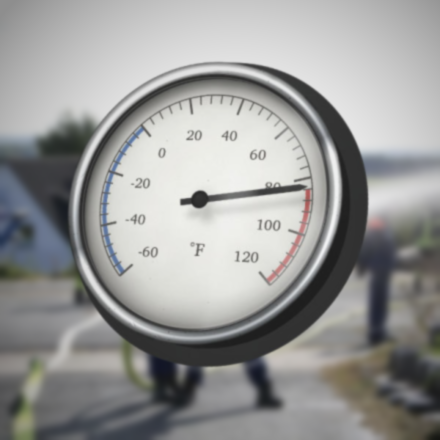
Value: value=84 unit=°F
